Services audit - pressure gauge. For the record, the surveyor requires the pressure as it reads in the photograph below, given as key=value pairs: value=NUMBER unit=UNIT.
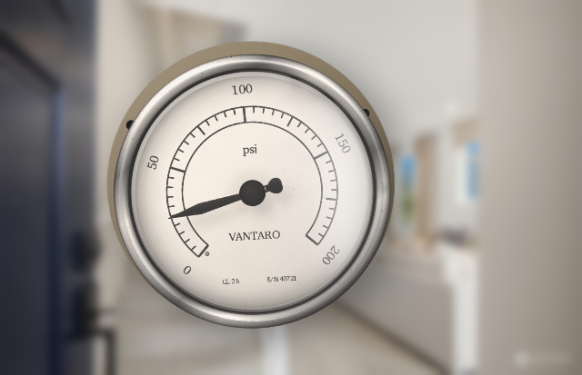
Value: value=25 unit=psi
